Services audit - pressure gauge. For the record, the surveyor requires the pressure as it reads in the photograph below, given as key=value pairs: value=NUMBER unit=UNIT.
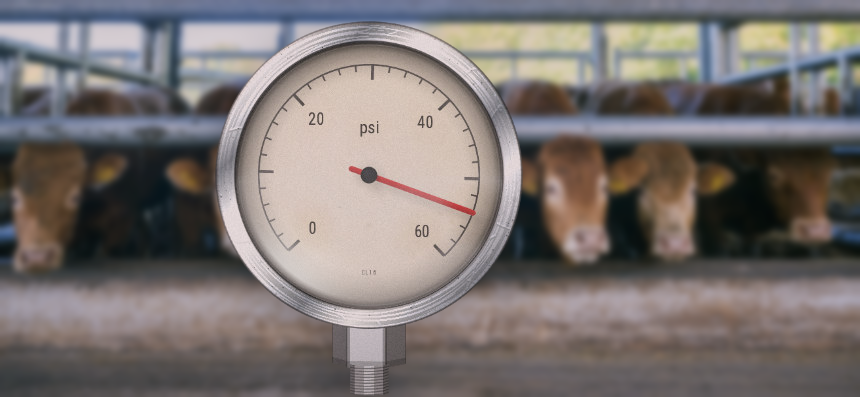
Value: value=54 unit=psi
